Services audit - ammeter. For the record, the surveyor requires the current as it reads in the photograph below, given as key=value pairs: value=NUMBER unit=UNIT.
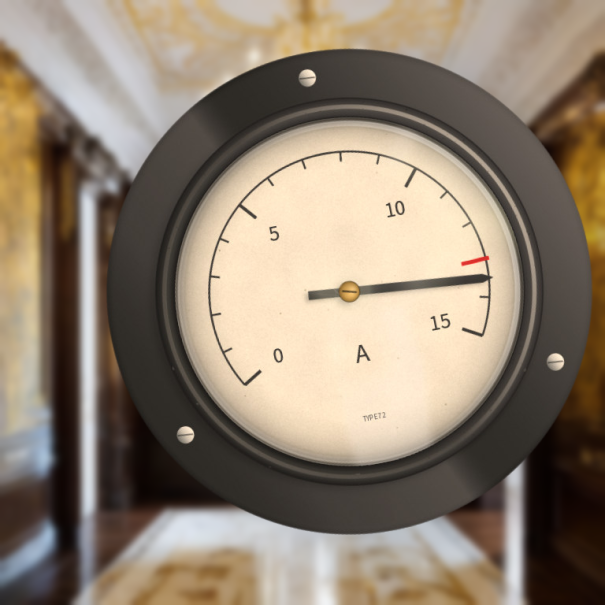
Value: value=13.5 unit=A
